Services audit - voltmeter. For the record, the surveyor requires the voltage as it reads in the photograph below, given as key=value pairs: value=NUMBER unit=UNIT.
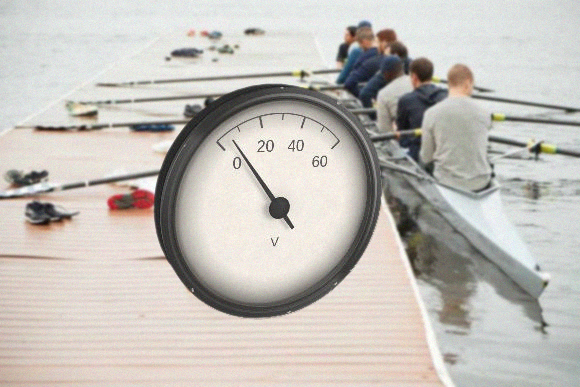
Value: value=5 unit=V
